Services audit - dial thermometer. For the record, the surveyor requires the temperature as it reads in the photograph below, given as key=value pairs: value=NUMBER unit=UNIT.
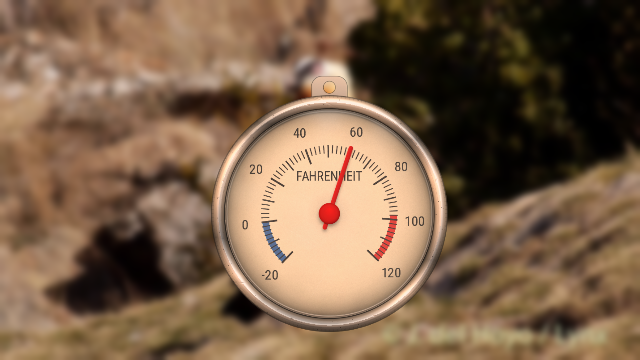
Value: value=60 unit=°F
